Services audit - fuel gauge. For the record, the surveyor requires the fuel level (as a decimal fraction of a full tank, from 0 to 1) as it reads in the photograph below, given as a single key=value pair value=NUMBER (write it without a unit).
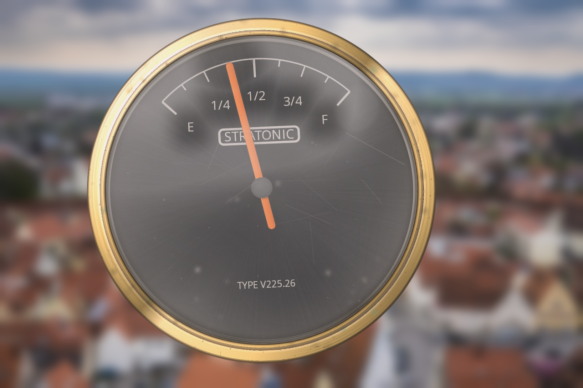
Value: value=0.375
